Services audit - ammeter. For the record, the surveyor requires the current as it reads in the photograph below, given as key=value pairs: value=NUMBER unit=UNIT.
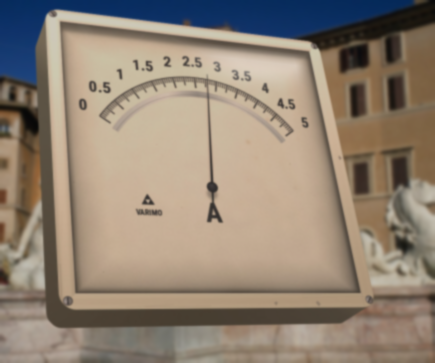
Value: value=2.75 unit=A
